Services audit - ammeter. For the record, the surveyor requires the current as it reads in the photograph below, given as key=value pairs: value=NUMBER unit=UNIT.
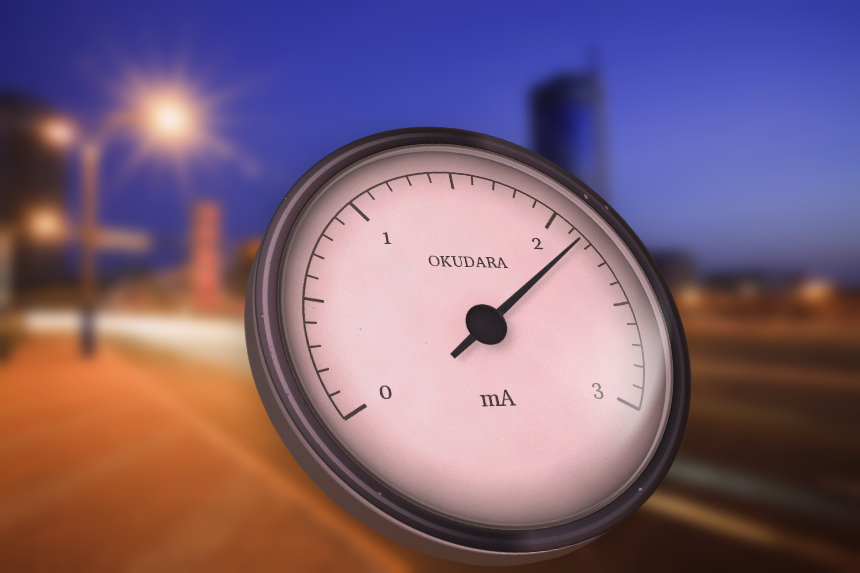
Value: value=2.15 unit=mA
